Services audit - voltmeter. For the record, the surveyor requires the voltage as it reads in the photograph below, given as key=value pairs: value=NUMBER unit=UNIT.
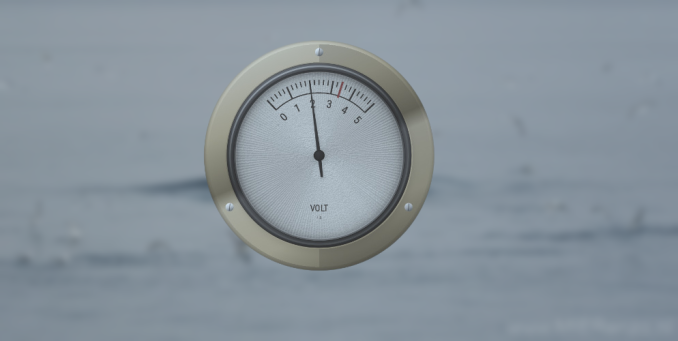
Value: value=2 unit=V
